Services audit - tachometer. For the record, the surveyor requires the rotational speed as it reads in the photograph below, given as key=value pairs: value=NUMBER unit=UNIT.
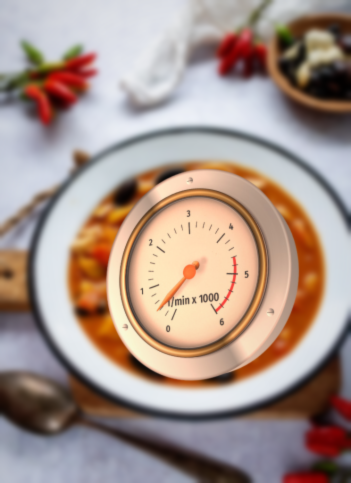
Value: value=400 unit=rpm
